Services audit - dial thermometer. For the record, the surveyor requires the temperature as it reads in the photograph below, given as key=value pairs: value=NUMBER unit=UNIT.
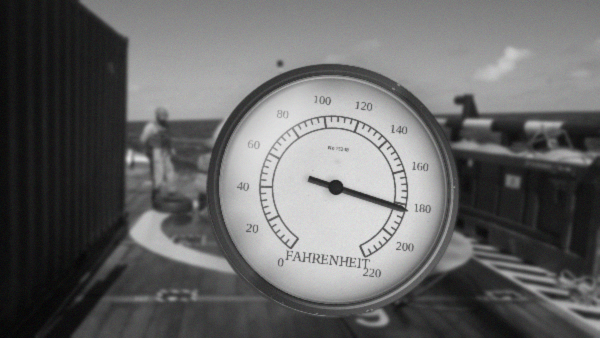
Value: value=184 unit=°F
